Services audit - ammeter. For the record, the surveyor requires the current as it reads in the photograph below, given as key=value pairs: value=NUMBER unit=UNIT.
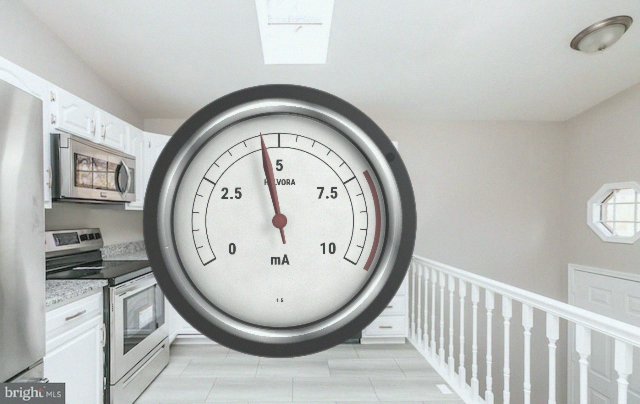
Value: value=4.5 unit=mA
